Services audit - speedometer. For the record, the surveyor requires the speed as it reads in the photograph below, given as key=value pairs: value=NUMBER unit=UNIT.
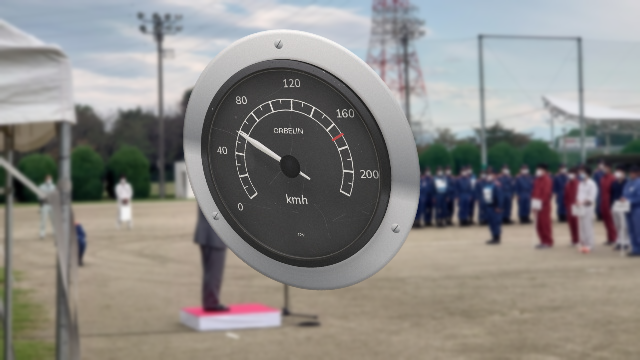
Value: value=60 unit=km/h
